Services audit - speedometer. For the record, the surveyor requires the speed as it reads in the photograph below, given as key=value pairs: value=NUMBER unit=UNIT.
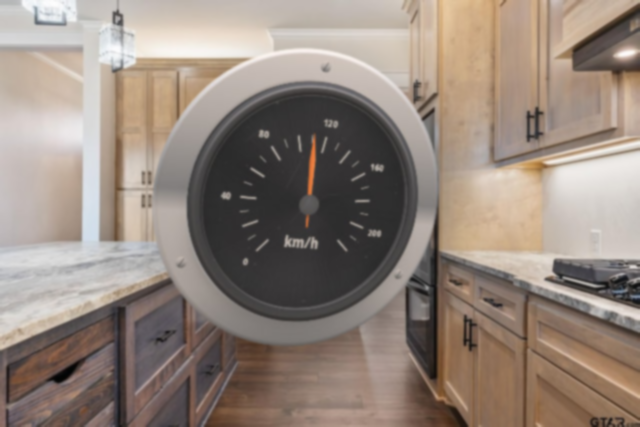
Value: value=110 unit=km/h
